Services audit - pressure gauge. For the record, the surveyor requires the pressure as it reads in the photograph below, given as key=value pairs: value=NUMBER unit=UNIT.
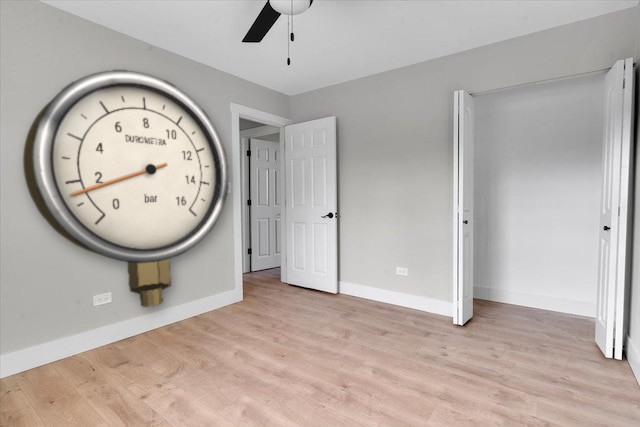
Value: value=1.5 unit=bar
